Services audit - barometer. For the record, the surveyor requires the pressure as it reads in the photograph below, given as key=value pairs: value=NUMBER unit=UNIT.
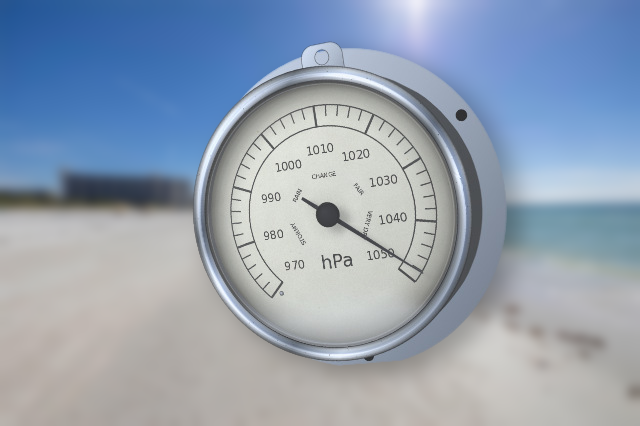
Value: value=1048 unit=hPa
